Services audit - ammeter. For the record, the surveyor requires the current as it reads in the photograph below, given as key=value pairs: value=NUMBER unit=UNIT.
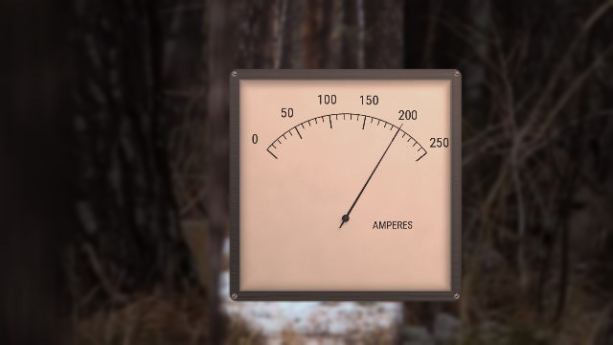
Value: value=200 unit=A
